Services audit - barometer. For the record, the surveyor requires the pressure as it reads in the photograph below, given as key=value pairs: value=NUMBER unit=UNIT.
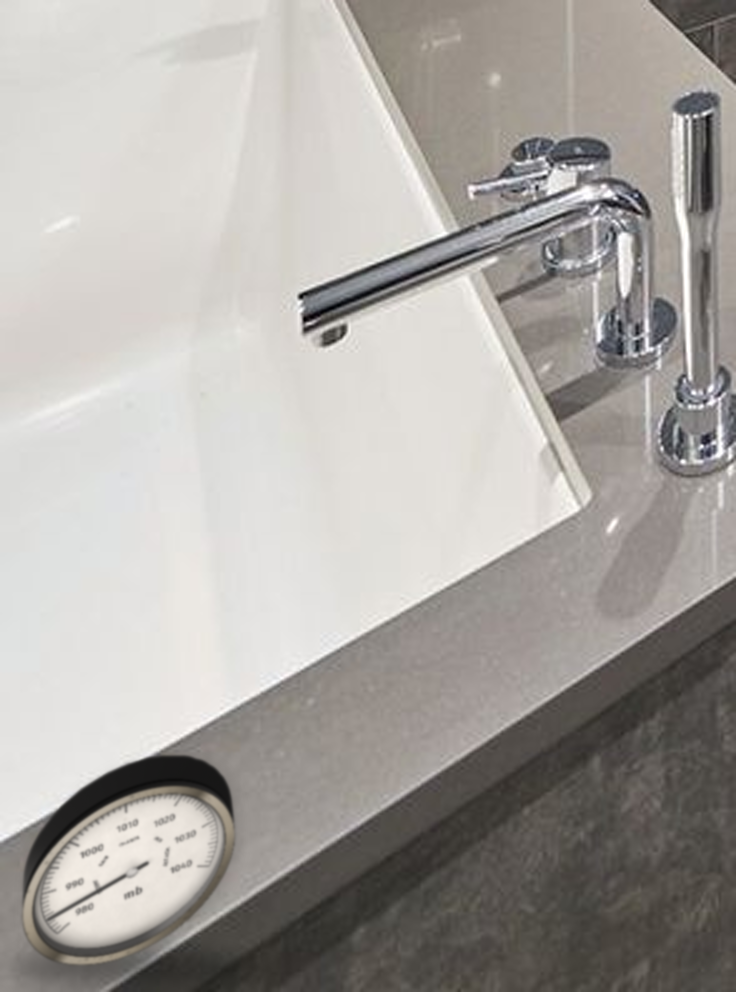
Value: value=985 unit=mbar
